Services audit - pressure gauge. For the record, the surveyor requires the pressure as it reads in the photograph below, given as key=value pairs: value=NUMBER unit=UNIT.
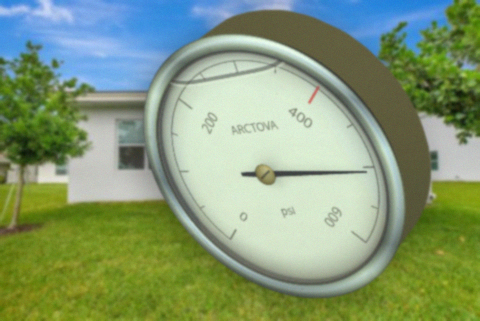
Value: value=500 unit=psi
